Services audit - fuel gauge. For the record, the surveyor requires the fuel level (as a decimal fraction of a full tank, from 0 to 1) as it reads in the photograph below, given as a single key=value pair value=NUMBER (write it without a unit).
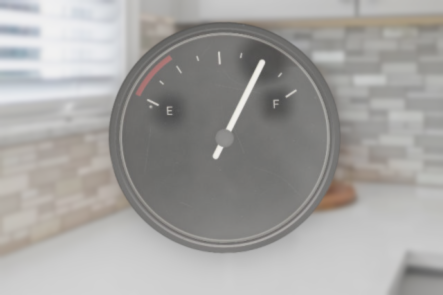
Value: value=0.75
